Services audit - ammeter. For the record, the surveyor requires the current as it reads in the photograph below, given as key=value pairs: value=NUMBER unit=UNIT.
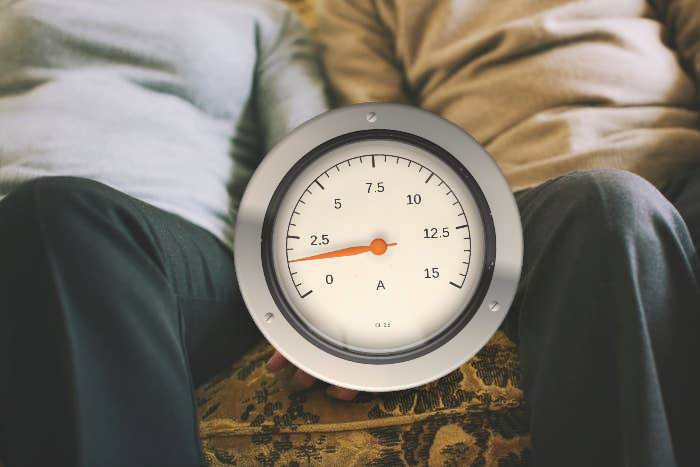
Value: value=1.5 unit=A
